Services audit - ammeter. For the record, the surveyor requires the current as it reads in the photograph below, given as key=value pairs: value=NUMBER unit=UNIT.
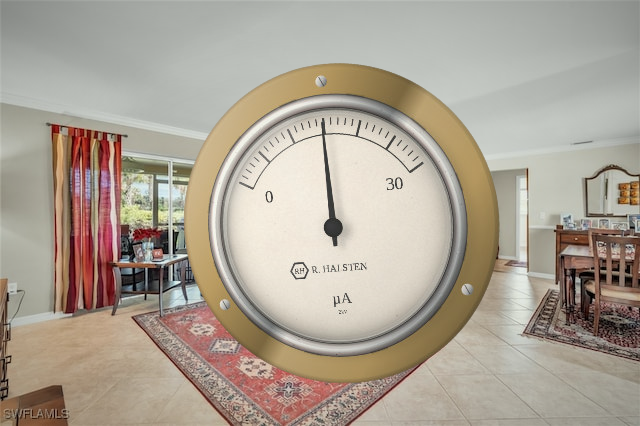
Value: value=15 unit=µA
